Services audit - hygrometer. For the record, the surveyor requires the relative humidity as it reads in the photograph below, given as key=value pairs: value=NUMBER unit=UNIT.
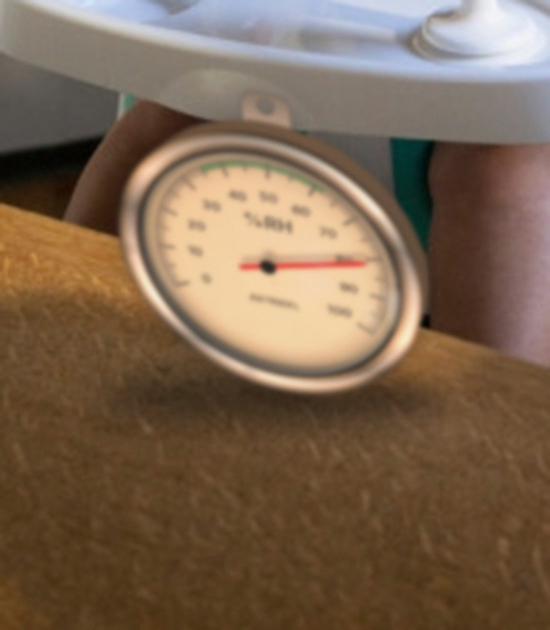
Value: value=80 unit=%
